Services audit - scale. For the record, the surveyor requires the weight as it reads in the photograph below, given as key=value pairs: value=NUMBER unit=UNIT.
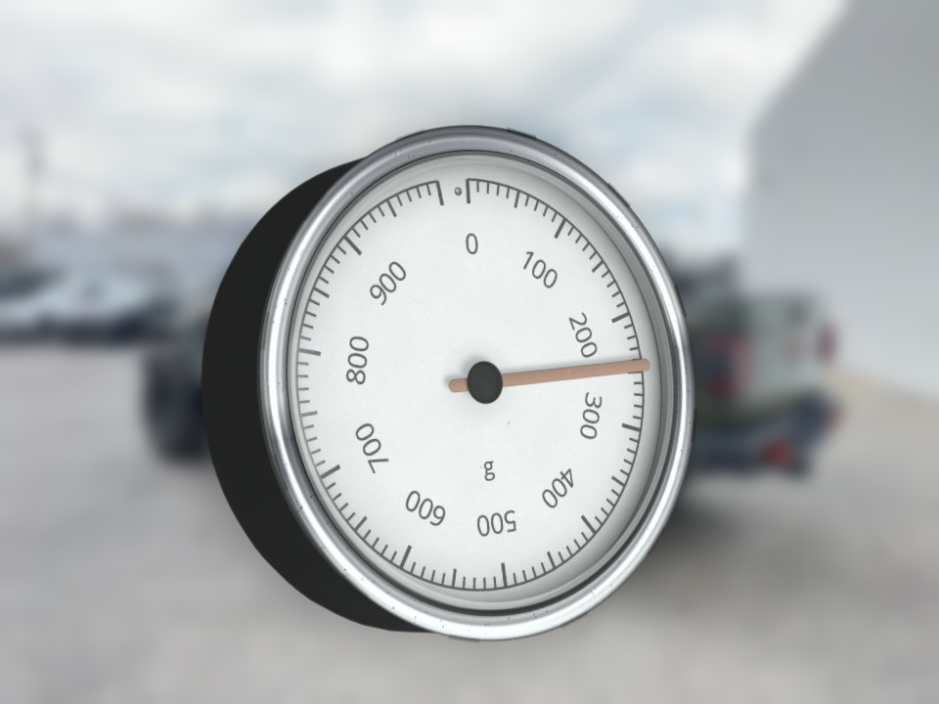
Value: value=245 unit=g
